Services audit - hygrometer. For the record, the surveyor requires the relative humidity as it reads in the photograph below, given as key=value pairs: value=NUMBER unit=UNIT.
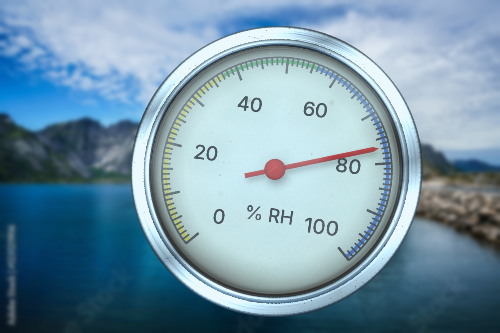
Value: value=77 unit=%
